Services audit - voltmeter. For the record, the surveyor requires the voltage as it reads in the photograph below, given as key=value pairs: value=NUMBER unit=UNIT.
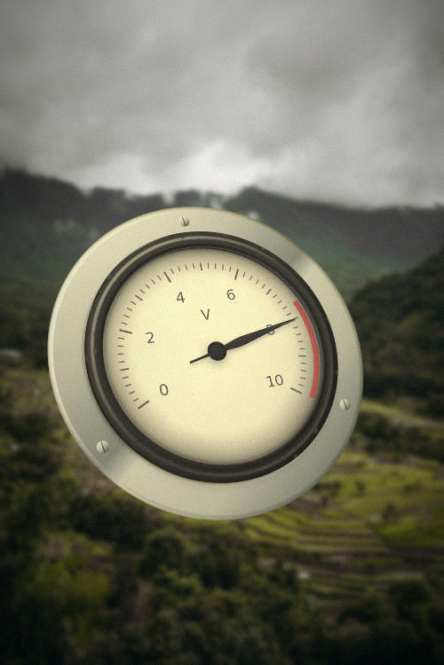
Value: value=8 unit=V
